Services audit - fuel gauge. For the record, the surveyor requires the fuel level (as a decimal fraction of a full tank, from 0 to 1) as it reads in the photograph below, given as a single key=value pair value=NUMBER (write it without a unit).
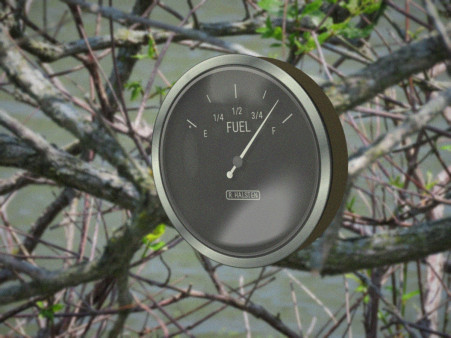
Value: value=0.875
